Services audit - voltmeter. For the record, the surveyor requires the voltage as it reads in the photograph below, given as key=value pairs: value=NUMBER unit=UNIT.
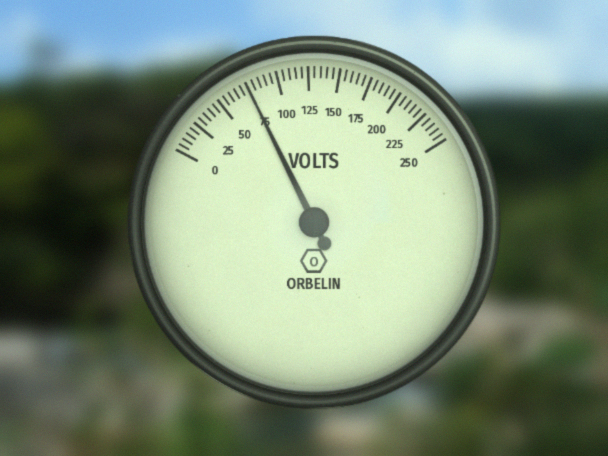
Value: value=75 unit=V
